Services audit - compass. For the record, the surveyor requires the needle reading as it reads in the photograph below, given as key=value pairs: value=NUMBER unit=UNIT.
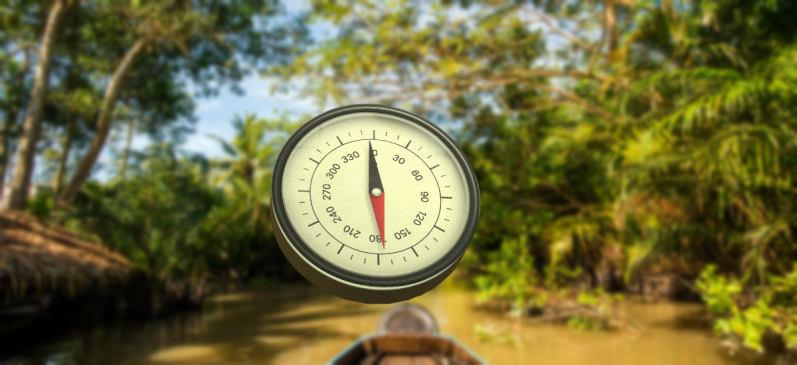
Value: value=175 unit=°
